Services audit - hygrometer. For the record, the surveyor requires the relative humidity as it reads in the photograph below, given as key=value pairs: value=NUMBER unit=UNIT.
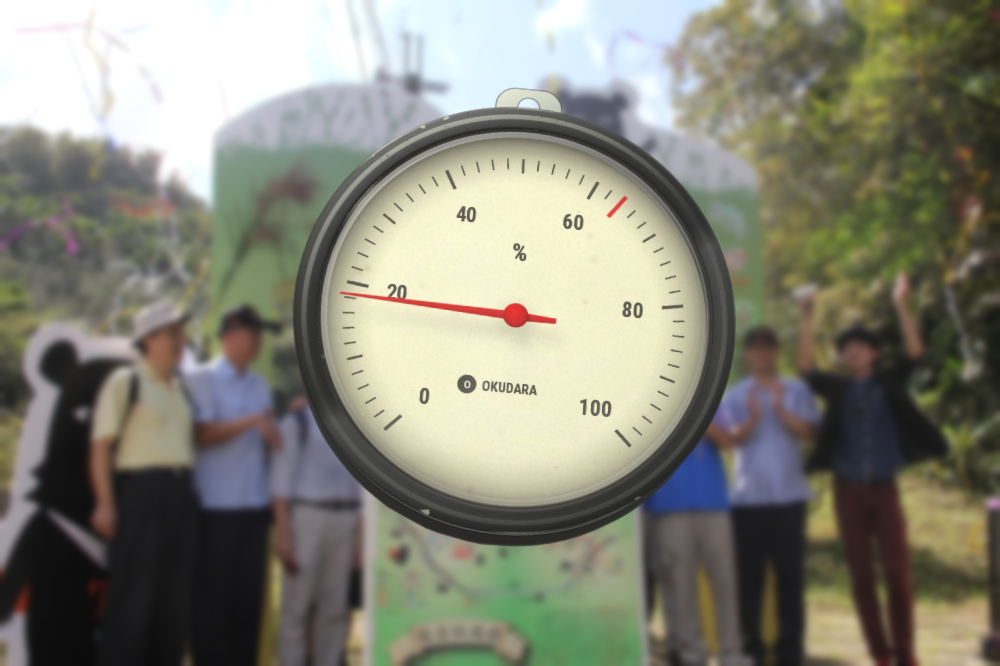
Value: value=18 unit=%
